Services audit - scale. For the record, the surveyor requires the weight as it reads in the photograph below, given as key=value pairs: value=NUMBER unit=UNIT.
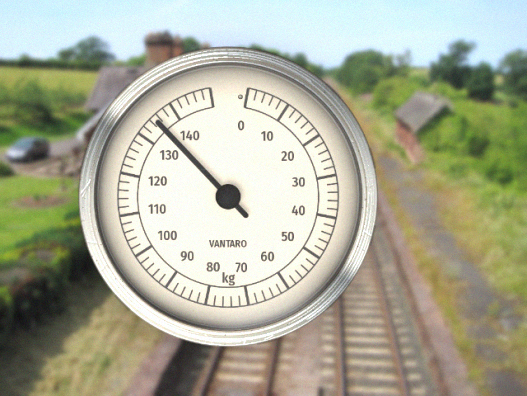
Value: value=135 unit=kg
